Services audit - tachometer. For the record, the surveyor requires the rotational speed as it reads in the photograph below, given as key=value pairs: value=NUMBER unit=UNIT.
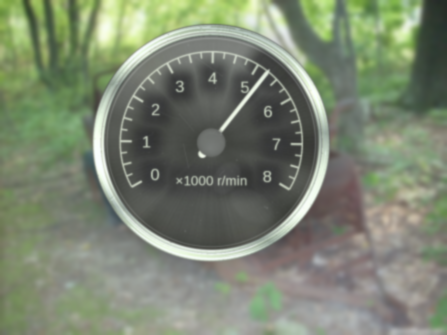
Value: value=5250 unit=rpm
